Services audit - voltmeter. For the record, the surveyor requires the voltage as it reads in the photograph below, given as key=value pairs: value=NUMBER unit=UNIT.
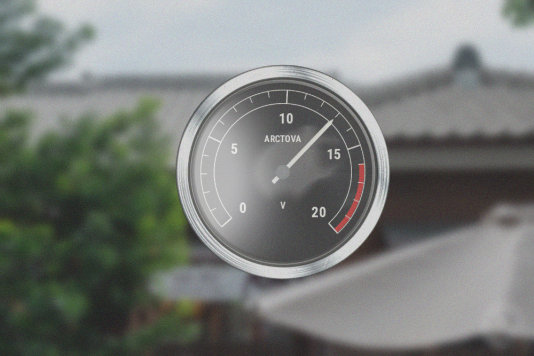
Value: value=13 unit=V
